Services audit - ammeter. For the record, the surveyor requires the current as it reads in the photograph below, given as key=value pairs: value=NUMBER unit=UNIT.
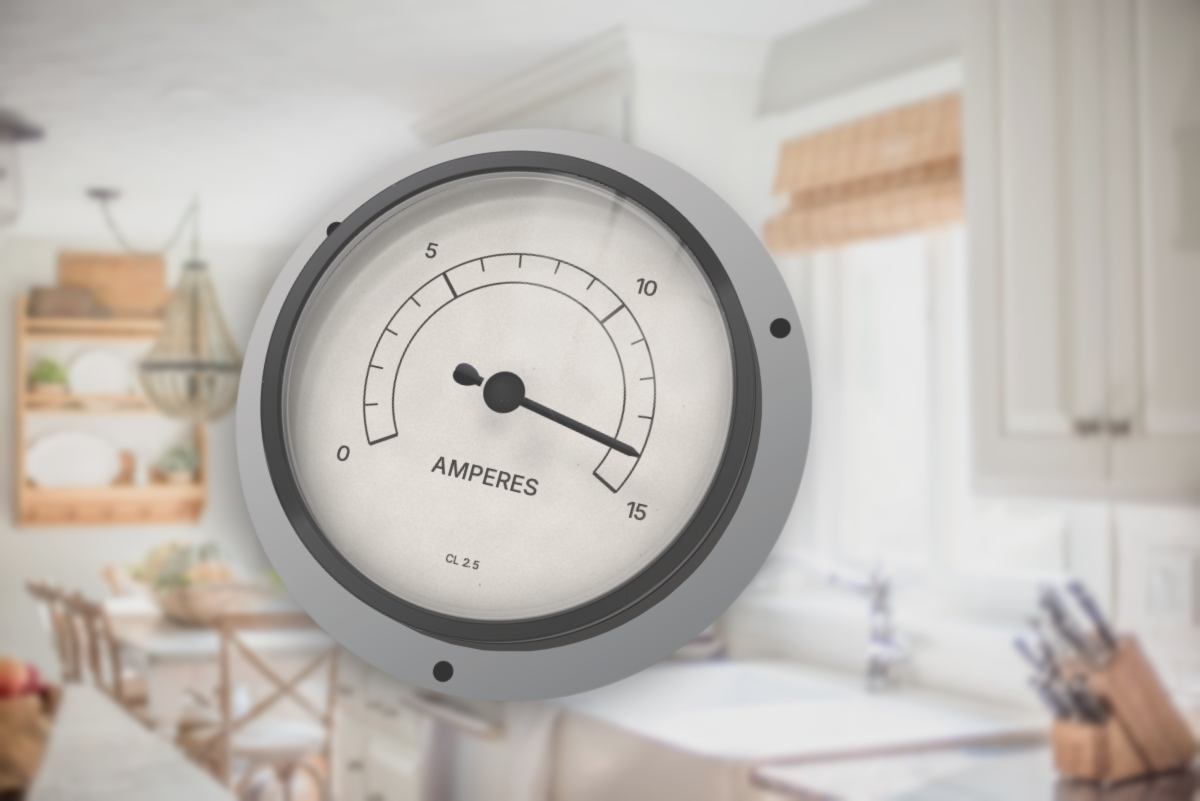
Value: value=14 unit=A
